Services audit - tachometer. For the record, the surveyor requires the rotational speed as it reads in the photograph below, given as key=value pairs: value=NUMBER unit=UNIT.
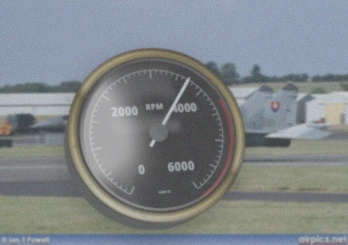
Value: value=3700 unit=rpm
